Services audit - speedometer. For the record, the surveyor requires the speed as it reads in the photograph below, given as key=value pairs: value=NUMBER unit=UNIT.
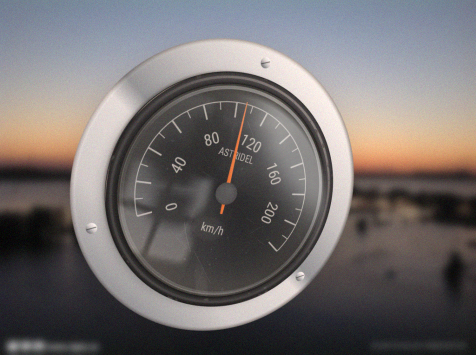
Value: value=105 unit=km/h
